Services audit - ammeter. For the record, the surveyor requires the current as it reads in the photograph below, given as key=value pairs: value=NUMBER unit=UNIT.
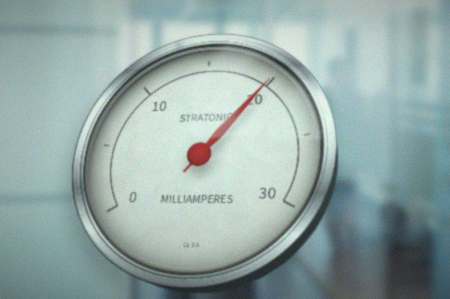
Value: value=20 unit=mA
